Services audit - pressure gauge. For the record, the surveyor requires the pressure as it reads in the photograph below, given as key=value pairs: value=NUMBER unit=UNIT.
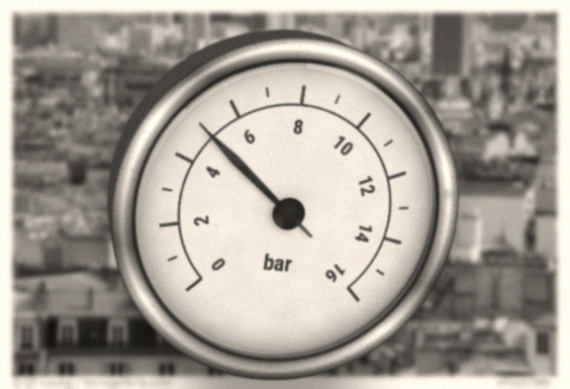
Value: value=5 unit=bar
